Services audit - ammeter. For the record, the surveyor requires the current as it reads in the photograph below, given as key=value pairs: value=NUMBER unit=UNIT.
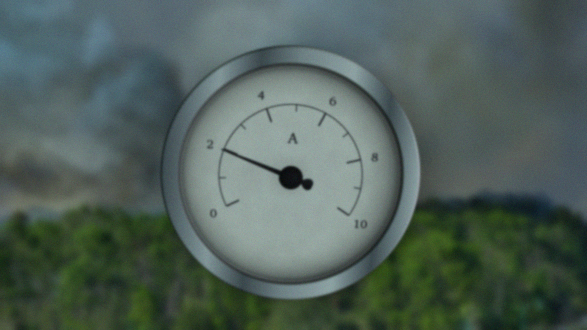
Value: value=2 unit=A
